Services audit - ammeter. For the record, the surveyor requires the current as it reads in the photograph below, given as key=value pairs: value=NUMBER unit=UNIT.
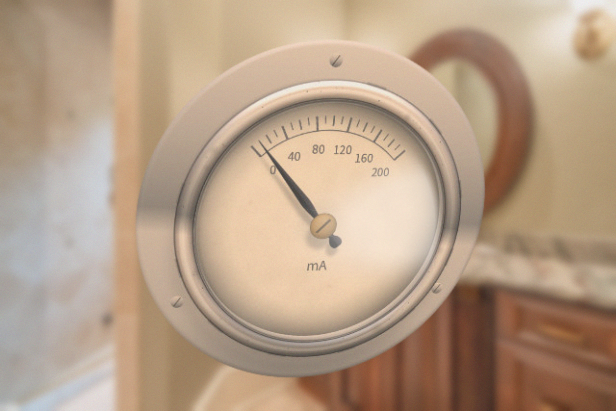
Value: value=10 unit=mA
